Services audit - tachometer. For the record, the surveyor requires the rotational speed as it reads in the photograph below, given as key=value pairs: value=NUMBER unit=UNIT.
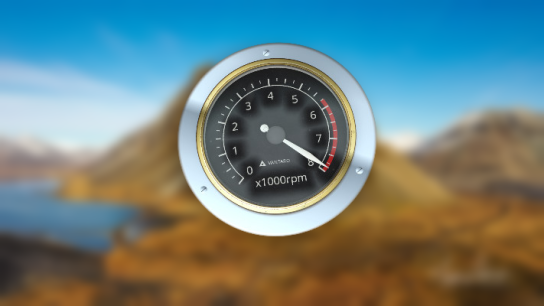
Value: value=7875 unit=rpm
